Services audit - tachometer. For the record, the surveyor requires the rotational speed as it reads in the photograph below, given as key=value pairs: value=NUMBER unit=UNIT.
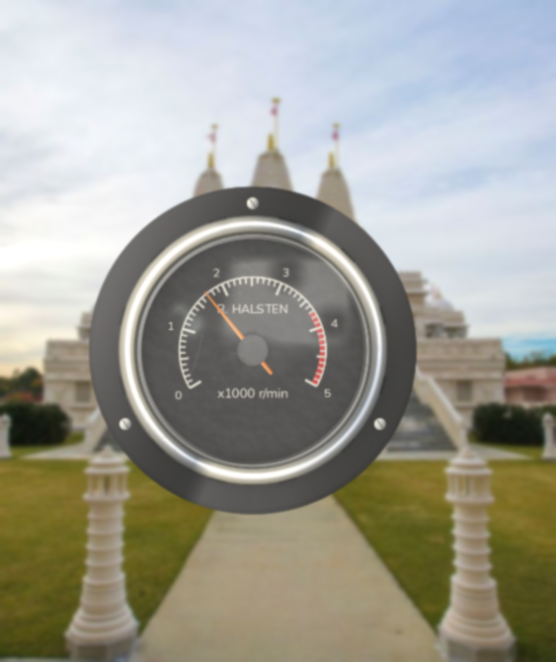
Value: value=1700 unit=rpm
